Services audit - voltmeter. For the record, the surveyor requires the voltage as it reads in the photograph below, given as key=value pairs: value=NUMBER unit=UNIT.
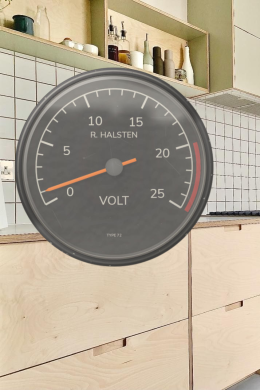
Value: value=1 unit=V
